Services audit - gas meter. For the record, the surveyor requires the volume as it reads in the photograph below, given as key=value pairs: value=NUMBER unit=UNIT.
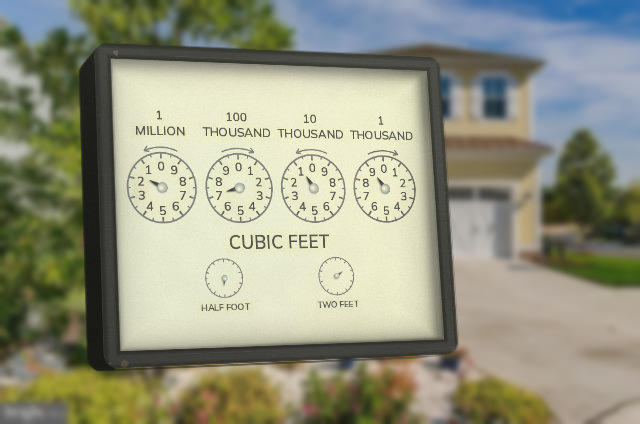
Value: value=170900 unit=ft³
